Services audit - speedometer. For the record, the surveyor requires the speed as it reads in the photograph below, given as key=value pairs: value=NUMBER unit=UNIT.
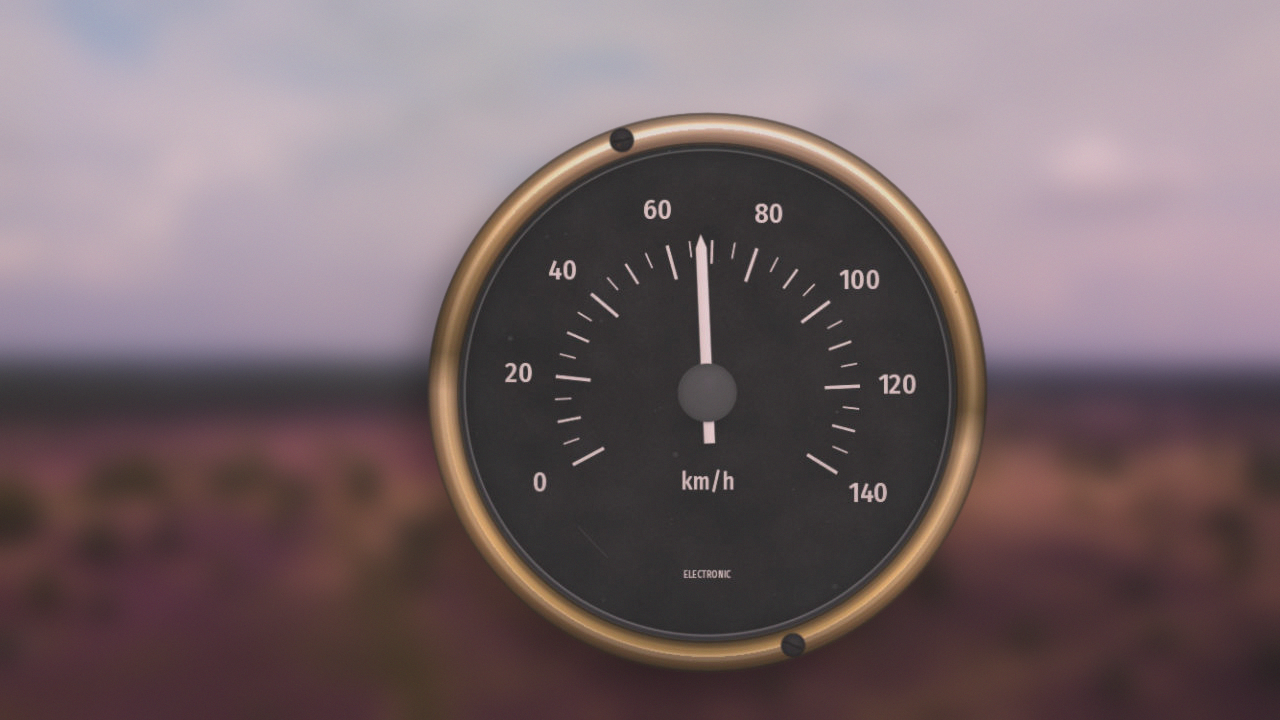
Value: value=67.5 unit=km/h
